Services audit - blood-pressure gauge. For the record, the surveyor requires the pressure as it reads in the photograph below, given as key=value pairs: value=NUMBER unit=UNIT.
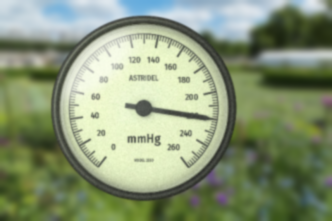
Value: value=220 unit=mmHg
